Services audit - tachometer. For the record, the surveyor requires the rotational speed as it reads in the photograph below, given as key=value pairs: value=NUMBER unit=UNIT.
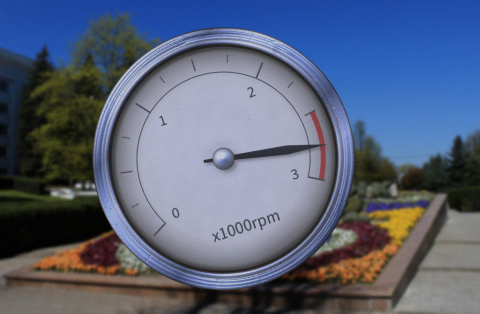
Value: value=2750 unit=rpm
